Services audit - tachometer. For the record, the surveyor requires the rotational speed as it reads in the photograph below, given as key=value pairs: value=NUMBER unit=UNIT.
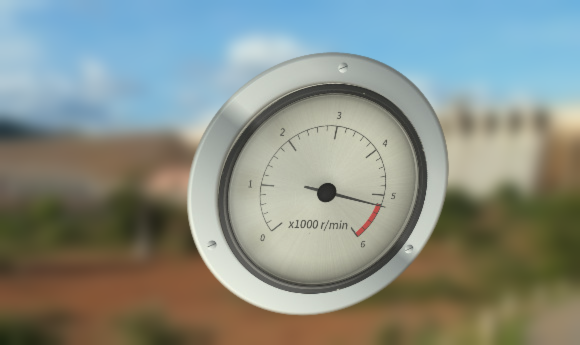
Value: value=5200 unit=rpm
